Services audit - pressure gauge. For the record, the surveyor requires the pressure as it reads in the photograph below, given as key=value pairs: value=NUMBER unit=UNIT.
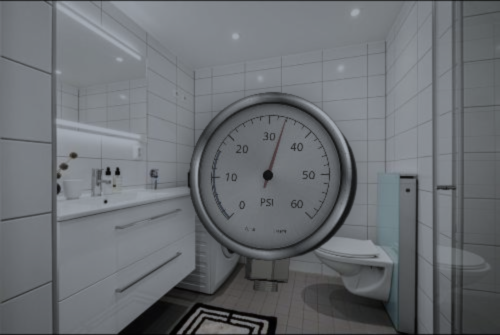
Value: value=34 unit=psi
